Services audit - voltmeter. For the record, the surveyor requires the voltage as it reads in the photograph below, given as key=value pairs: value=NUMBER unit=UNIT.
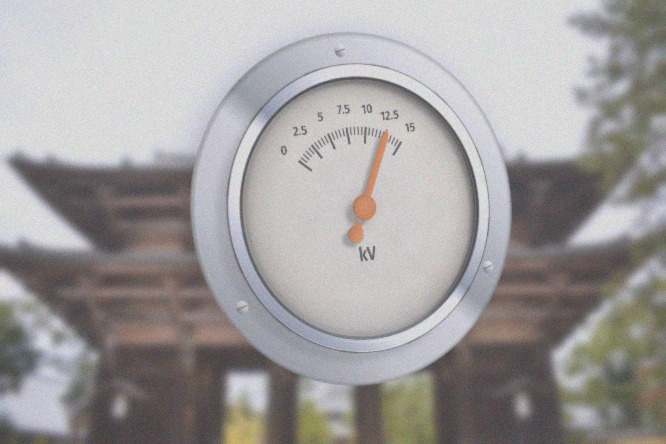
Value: value=12.5 unit=kV
